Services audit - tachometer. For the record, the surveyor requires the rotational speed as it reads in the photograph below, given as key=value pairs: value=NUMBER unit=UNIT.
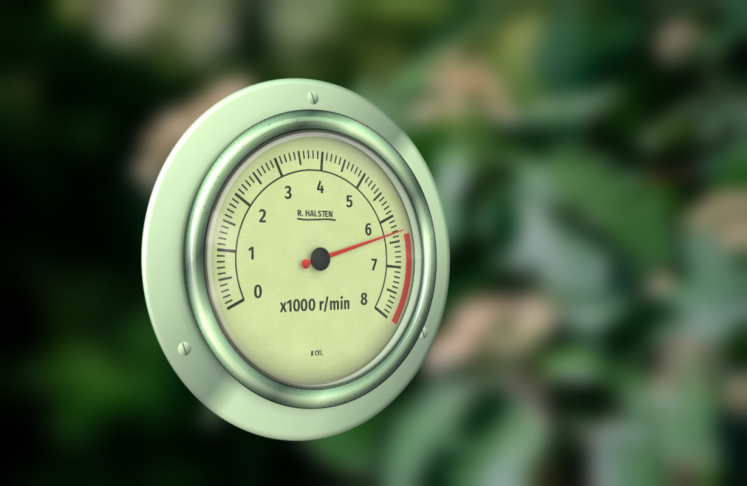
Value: value=6300 unit=rpm
